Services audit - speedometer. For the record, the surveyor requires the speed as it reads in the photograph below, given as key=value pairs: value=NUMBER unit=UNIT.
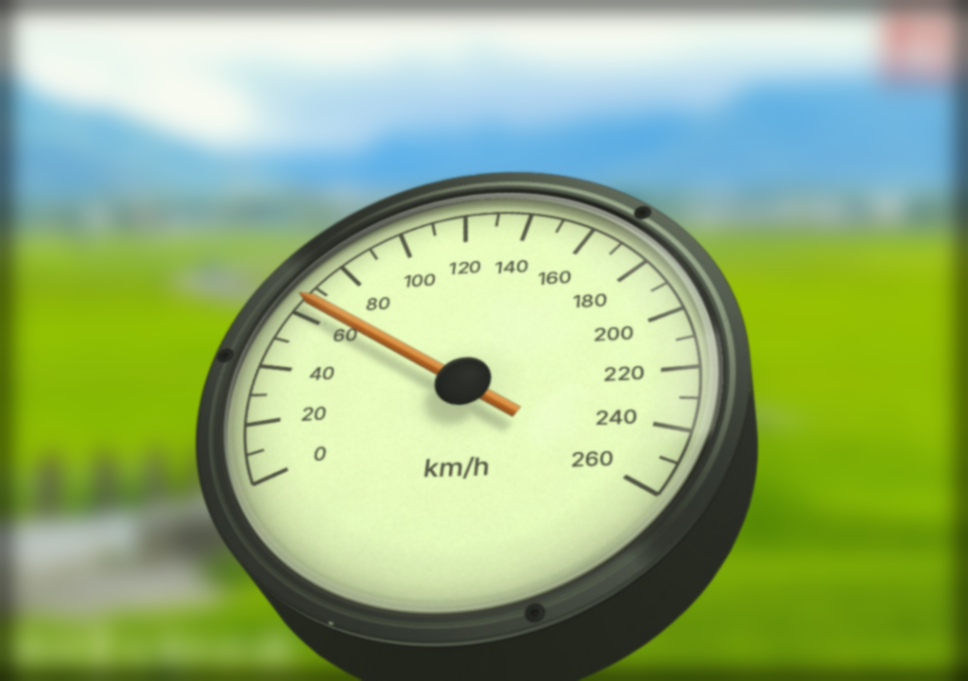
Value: value=65 unit=km/h
